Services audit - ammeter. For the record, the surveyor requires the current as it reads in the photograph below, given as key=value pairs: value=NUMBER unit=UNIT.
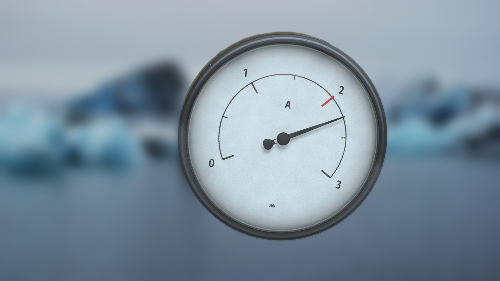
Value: value=2.25 unit=A
